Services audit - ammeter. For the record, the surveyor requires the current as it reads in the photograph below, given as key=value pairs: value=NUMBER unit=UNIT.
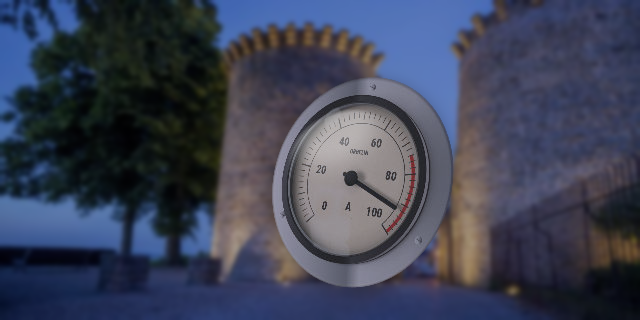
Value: value=92 unit=A
